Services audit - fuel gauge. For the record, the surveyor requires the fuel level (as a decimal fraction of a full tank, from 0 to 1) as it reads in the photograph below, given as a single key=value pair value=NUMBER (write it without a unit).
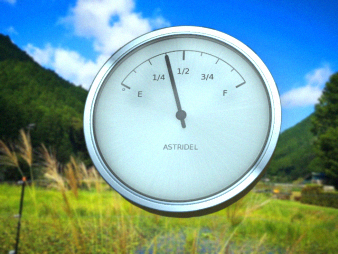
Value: value=0.375
